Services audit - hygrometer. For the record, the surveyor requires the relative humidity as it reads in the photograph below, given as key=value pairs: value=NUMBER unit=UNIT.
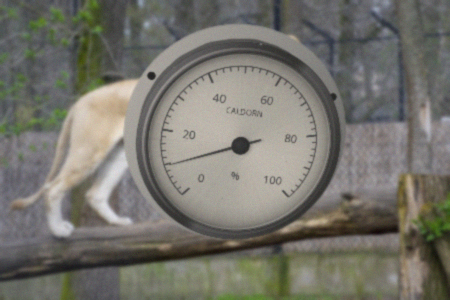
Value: value=10 unit=%
